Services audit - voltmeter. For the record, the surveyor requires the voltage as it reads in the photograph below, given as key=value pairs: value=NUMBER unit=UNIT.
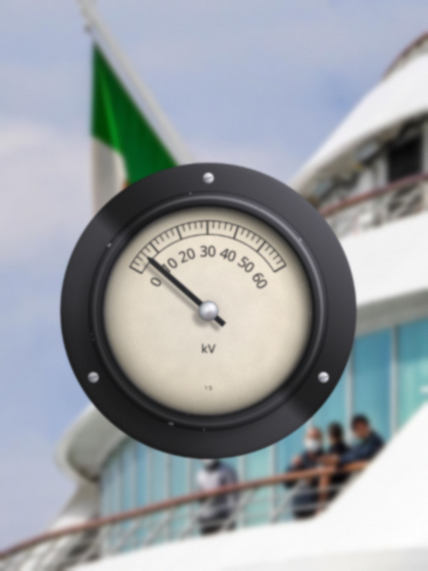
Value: value=6 unit=kV
